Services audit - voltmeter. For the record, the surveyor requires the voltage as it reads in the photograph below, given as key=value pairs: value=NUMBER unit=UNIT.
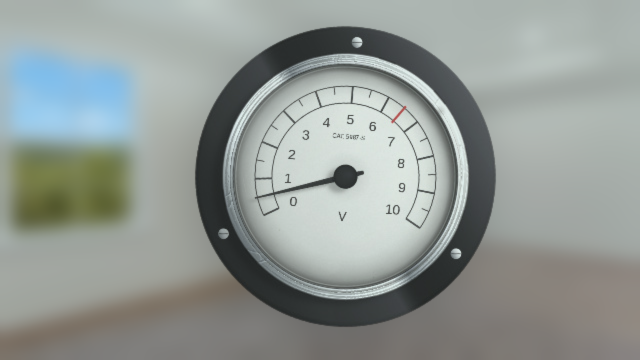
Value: value=0.5 unit=V
